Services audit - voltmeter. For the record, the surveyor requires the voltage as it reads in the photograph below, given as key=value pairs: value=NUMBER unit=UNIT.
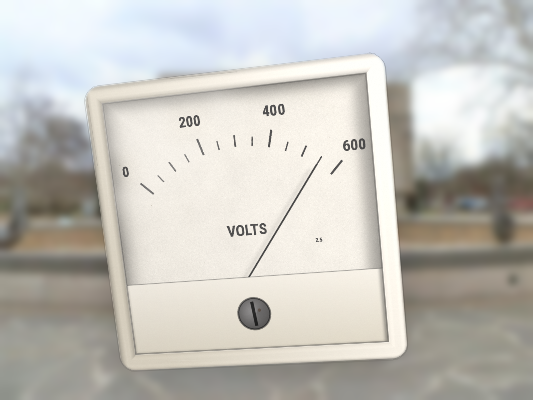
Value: value=550 unit=V
